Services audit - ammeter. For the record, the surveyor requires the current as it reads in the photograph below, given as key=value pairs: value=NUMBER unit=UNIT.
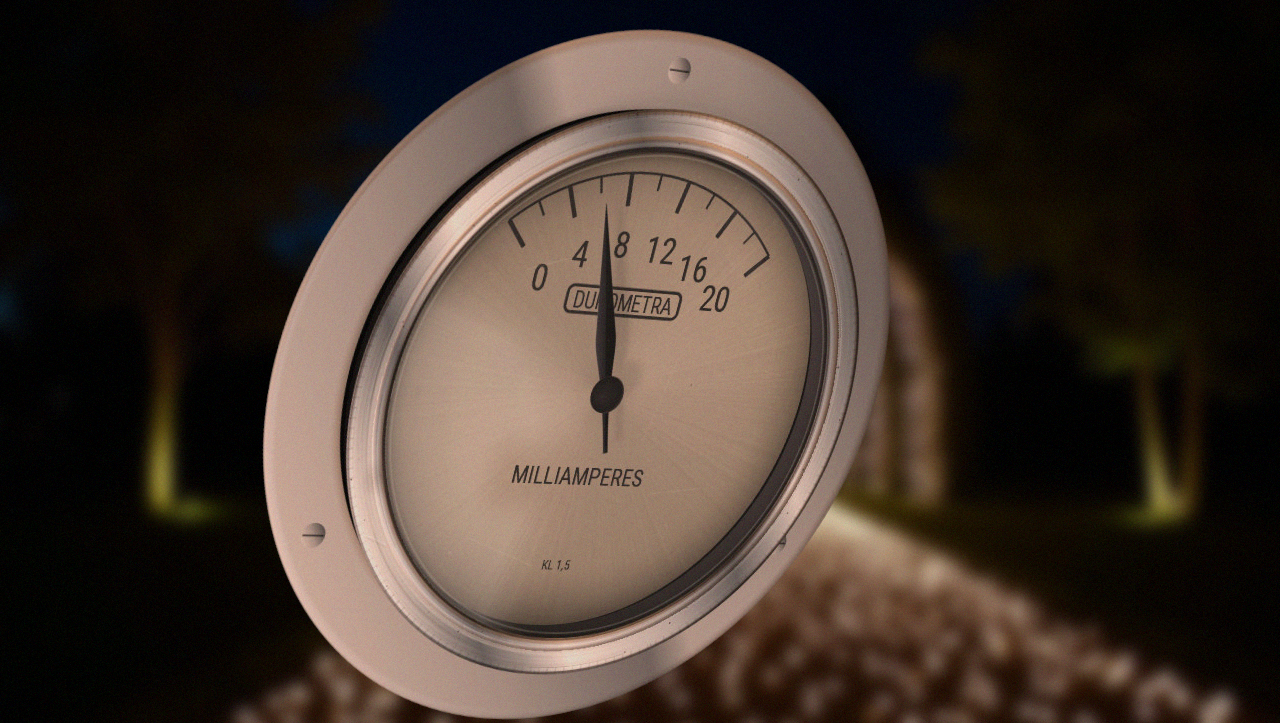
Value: value=6 unit=mA
